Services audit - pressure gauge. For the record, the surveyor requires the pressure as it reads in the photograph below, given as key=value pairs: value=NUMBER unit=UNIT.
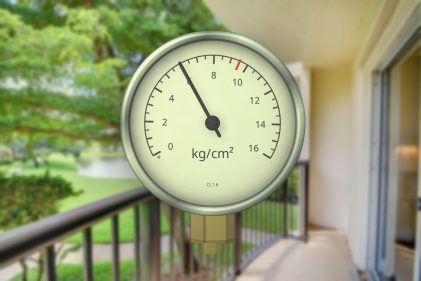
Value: value=6 unit=kg/cm²
